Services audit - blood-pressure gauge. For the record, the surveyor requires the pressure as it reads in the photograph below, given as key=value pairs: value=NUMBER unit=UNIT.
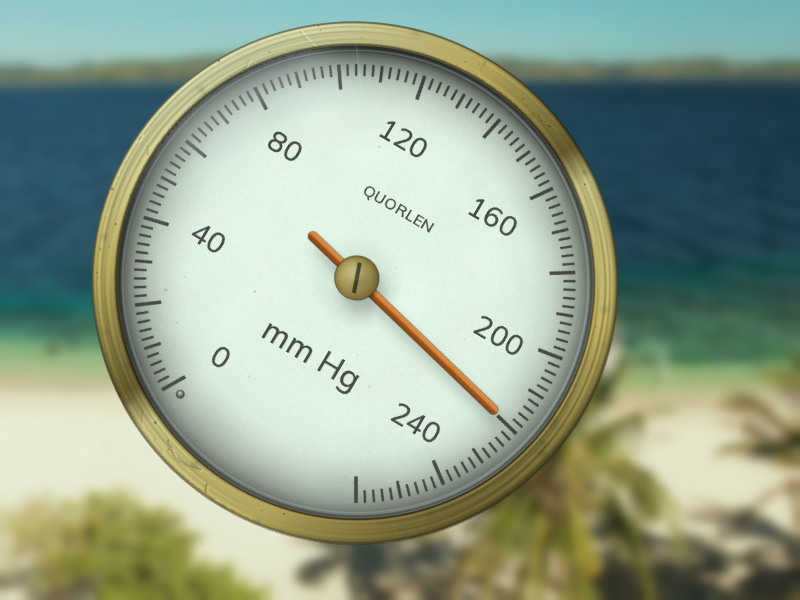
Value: value=220 unit=mmHg
